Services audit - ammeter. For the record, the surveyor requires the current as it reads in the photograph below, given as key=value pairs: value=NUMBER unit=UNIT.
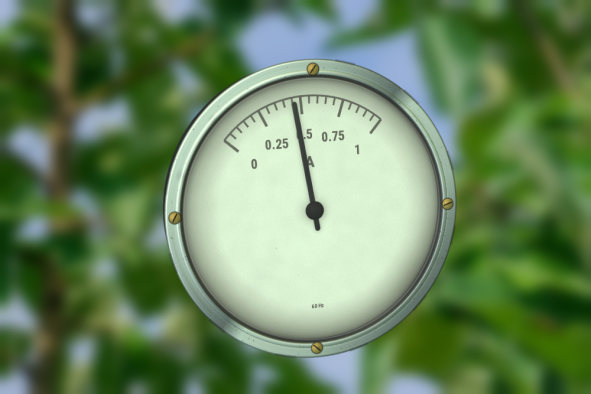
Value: value=0.45 unit=A
